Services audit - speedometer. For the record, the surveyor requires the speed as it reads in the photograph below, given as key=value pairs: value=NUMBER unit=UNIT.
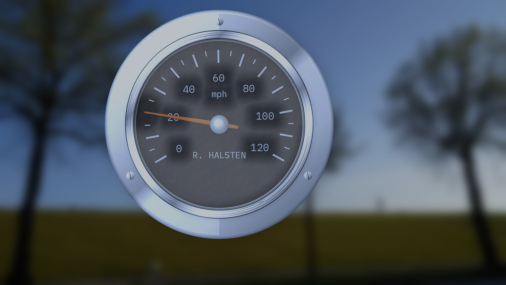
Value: value=20 unit=mph
